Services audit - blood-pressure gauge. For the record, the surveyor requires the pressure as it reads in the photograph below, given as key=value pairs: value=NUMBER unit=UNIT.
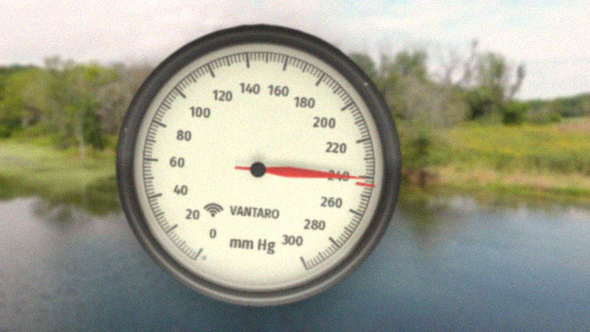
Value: value=240 unit=mmHg
